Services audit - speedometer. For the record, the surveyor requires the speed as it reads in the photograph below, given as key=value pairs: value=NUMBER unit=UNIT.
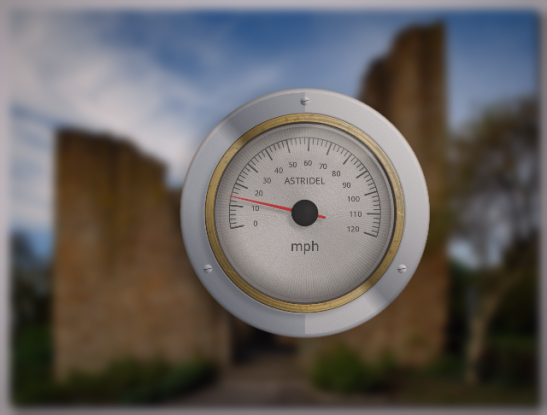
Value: value=14 unit=mph
